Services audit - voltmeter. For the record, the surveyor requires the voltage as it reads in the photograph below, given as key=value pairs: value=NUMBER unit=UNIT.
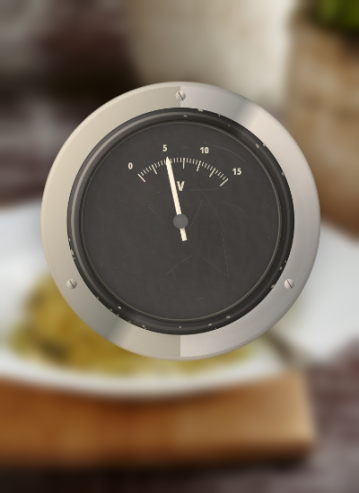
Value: value=5 unit=V
